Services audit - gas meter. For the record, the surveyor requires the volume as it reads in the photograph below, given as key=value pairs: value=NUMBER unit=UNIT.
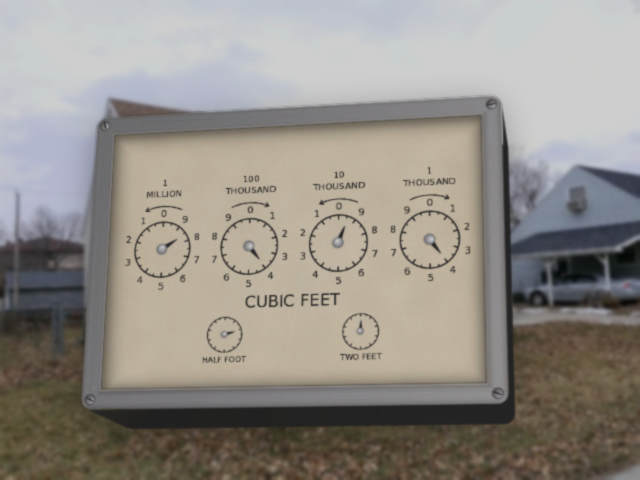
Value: value=839400 unit=ft³
